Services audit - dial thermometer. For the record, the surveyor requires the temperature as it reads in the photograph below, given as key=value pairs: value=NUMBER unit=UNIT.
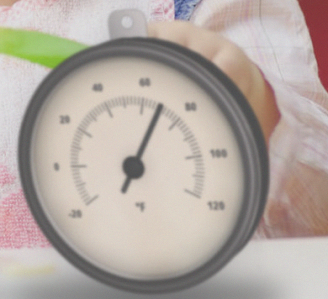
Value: value=70 unit=°F
